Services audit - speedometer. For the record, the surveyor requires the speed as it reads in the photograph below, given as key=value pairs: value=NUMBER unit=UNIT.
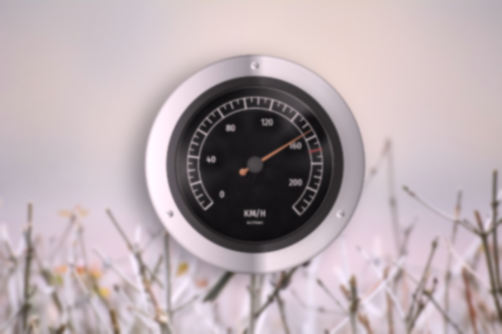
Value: value=155 unit=km/h
